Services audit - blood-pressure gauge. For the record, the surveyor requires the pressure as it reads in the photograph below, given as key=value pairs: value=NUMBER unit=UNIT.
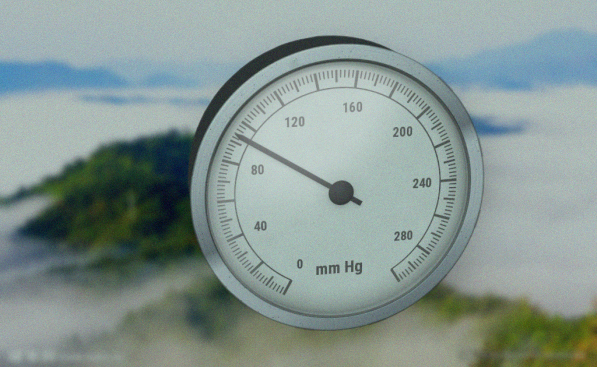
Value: value=94 unit=mmHg
